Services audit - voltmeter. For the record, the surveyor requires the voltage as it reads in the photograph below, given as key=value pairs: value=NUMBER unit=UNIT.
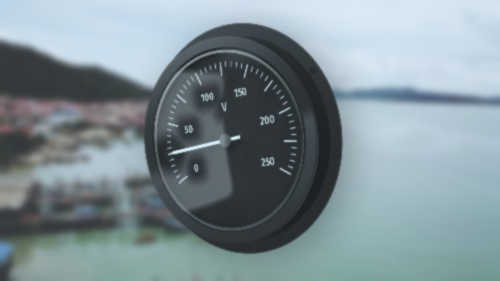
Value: value=25 unit=V
